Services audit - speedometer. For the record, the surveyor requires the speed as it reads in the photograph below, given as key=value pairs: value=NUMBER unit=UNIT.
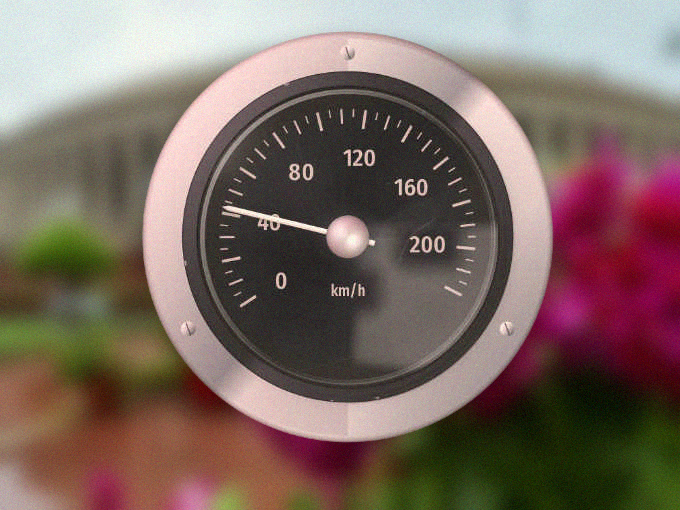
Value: value=42.5 unit=km/h
